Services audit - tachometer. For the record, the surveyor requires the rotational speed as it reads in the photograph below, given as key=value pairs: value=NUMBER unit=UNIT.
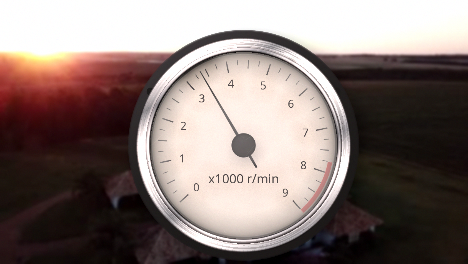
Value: value=3375 unit=rpm
